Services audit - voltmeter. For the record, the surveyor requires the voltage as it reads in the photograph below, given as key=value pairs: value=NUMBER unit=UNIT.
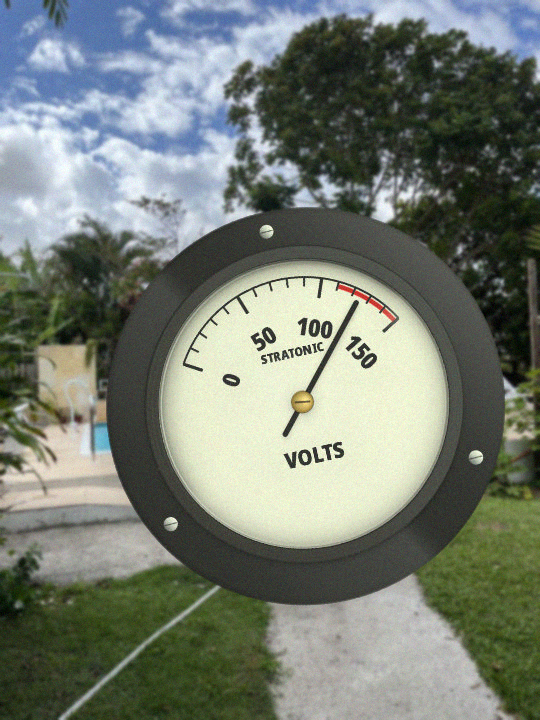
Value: value=125 unit=V
